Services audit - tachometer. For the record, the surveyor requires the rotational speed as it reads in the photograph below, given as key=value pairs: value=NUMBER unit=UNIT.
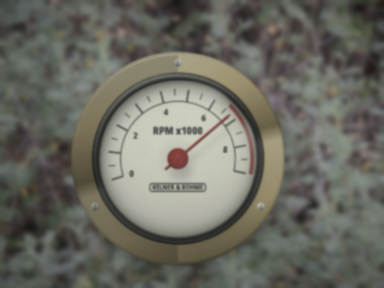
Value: value=6750 unit=rpm
